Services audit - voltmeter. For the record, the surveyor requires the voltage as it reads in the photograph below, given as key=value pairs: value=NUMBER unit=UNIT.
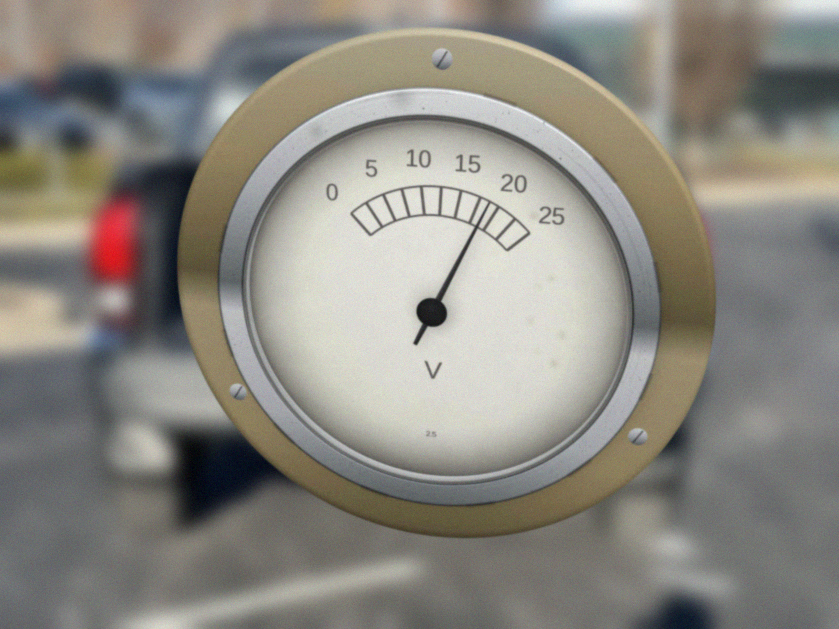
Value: value=18.75 unit=V
